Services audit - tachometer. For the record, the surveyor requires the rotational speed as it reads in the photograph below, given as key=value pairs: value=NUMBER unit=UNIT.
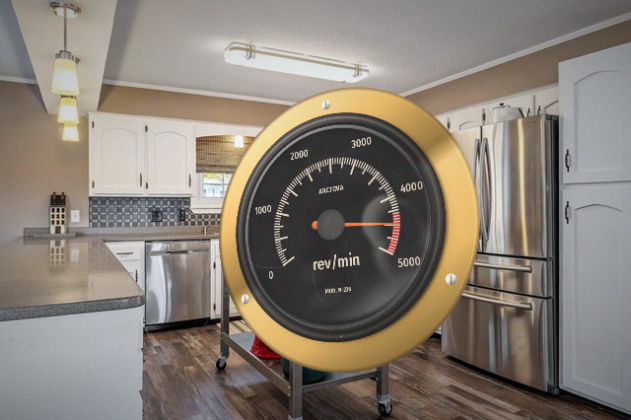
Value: value=4500 unit=rpm
